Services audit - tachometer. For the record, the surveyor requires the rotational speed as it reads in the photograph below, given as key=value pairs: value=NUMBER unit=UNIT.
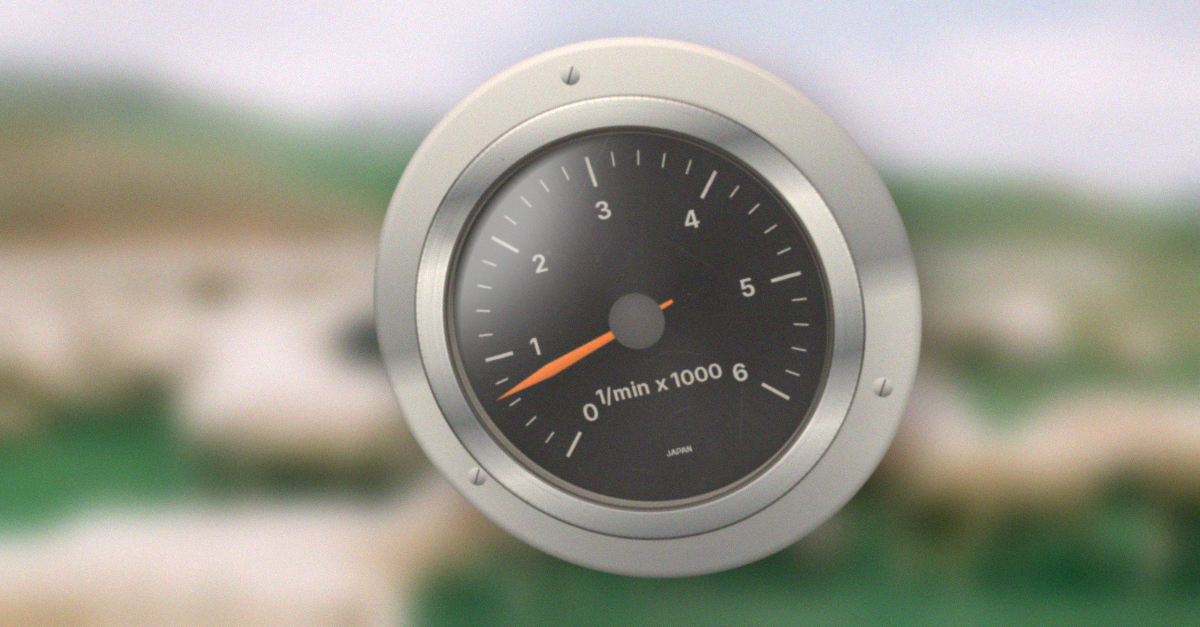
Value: value=700 unit=rpm
